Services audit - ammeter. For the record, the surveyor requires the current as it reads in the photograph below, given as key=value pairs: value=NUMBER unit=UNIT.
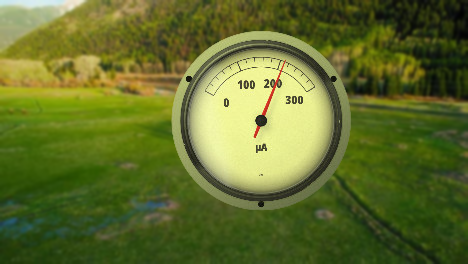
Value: value=210 unit=µA
